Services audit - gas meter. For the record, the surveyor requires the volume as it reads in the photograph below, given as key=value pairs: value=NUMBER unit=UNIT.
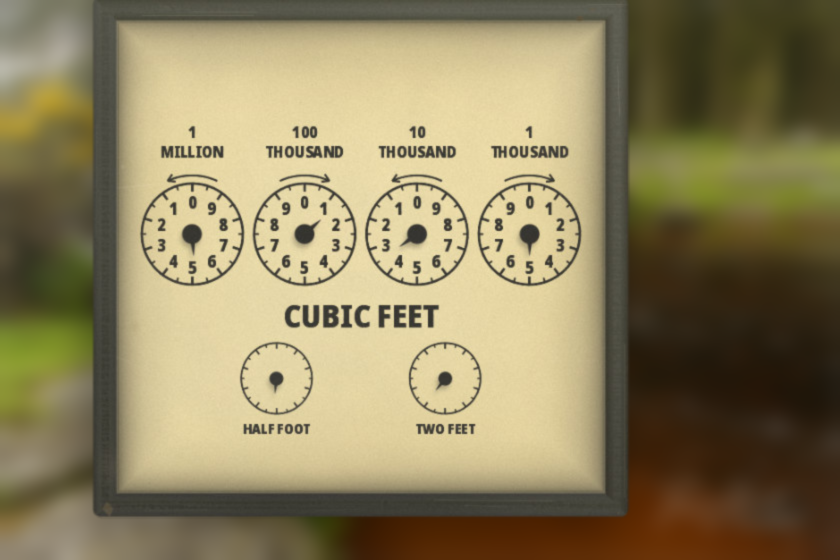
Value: value=513500 unit=ft³
